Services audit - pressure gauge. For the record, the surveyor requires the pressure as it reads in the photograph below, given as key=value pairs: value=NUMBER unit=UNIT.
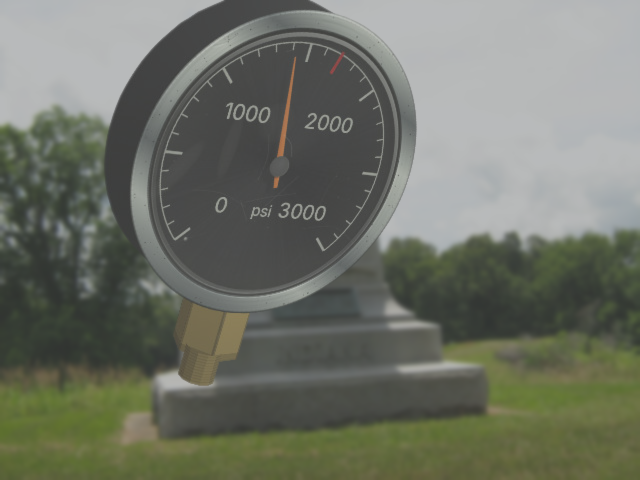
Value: value=1400 unit=psi
